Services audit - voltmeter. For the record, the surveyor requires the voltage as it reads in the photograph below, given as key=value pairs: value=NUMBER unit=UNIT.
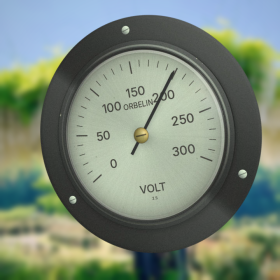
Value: value=200 unit=V
